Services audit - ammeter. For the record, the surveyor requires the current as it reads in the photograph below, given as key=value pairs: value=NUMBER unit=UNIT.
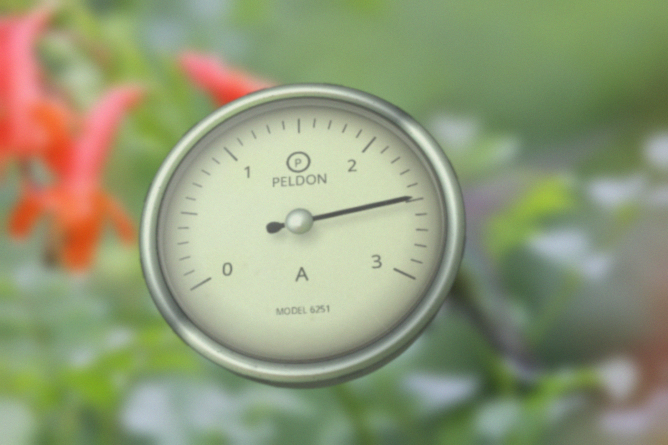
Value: value=2.5 unit=A
